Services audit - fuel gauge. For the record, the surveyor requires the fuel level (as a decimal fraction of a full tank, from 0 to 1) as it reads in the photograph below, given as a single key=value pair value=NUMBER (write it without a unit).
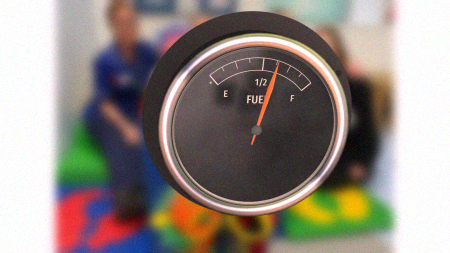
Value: value=0.625
